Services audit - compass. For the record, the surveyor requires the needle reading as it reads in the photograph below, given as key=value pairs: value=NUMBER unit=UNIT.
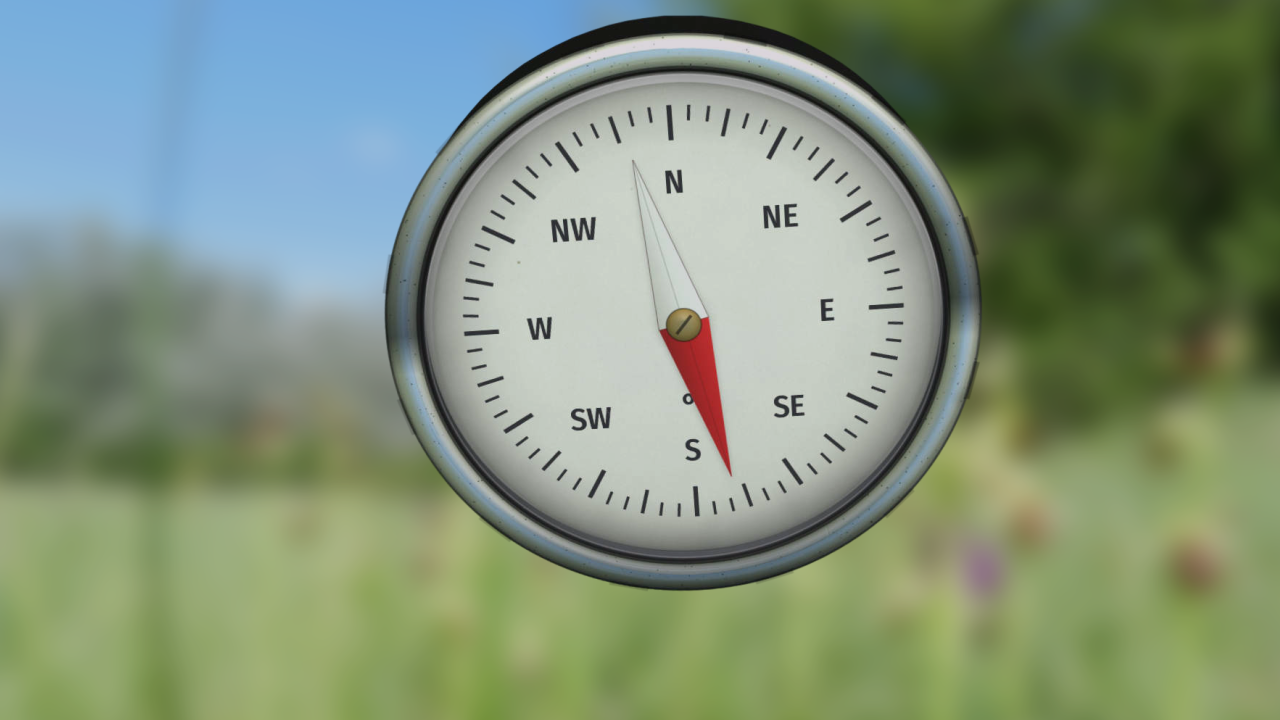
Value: value=167.5 unit=°
